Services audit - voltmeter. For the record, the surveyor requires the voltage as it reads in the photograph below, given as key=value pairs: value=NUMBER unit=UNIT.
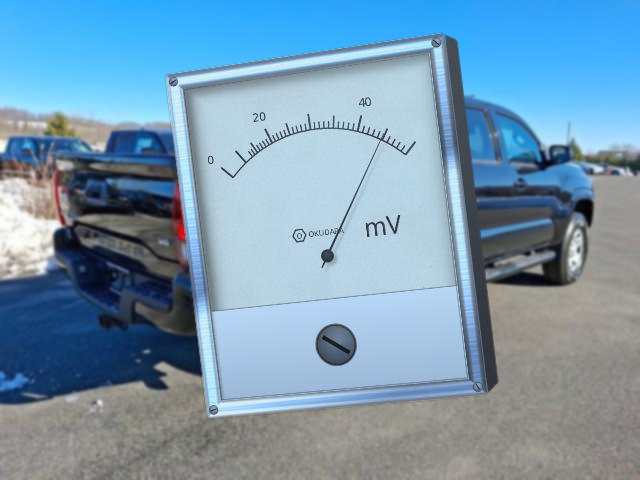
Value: value=45 unit=mV
